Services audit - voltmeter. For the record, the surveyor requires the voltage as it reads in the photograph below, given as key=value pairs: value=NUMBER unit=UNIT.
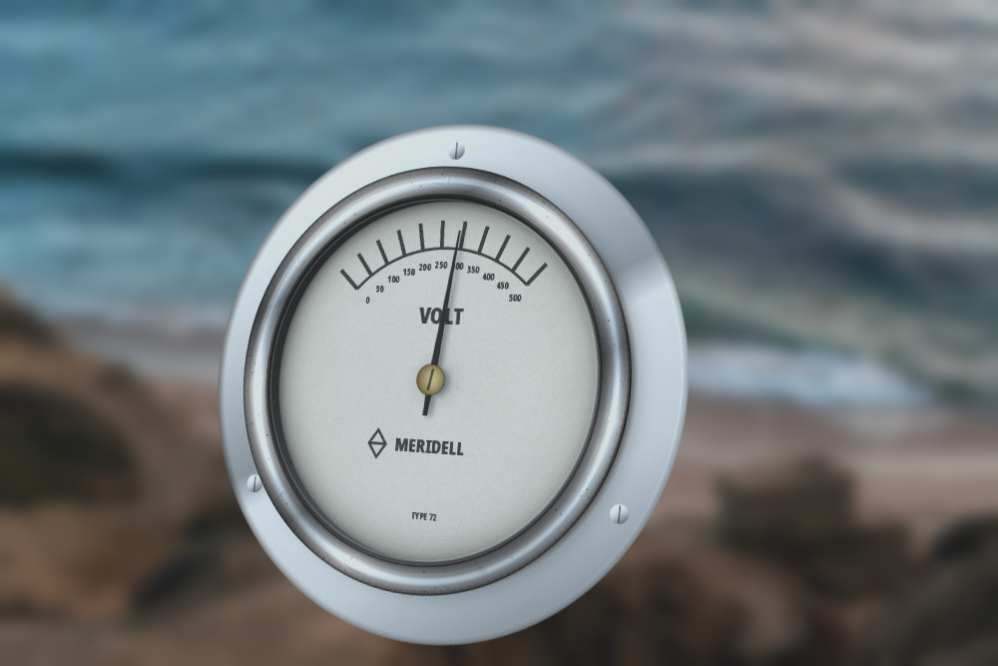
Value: value=300 unit=V
